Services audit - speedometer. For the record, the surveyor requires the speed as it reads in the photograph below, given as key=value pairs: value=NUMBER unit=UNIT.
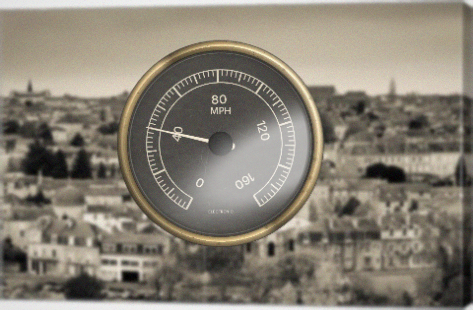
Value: value=40 unit=mph
